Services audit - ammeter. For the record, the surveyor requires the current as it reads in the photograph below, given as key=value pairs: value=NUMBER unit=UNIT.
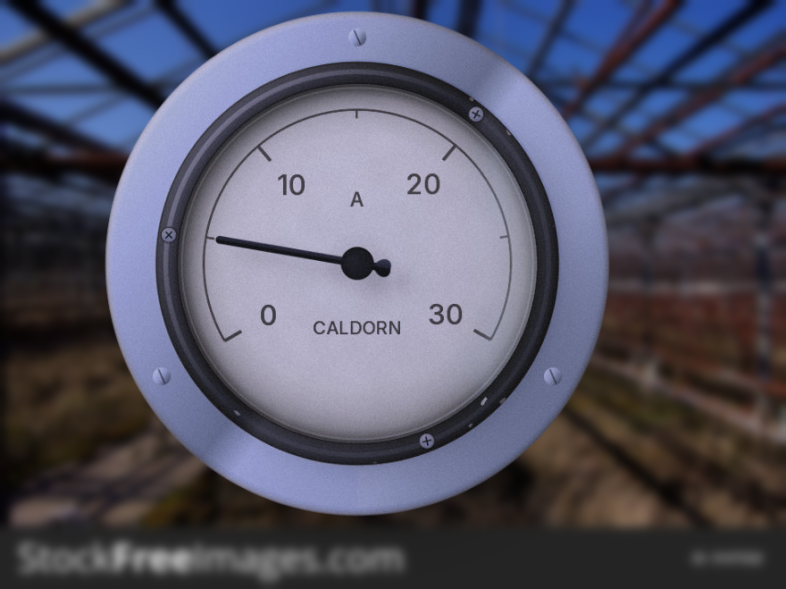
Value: value=5 unit=A
